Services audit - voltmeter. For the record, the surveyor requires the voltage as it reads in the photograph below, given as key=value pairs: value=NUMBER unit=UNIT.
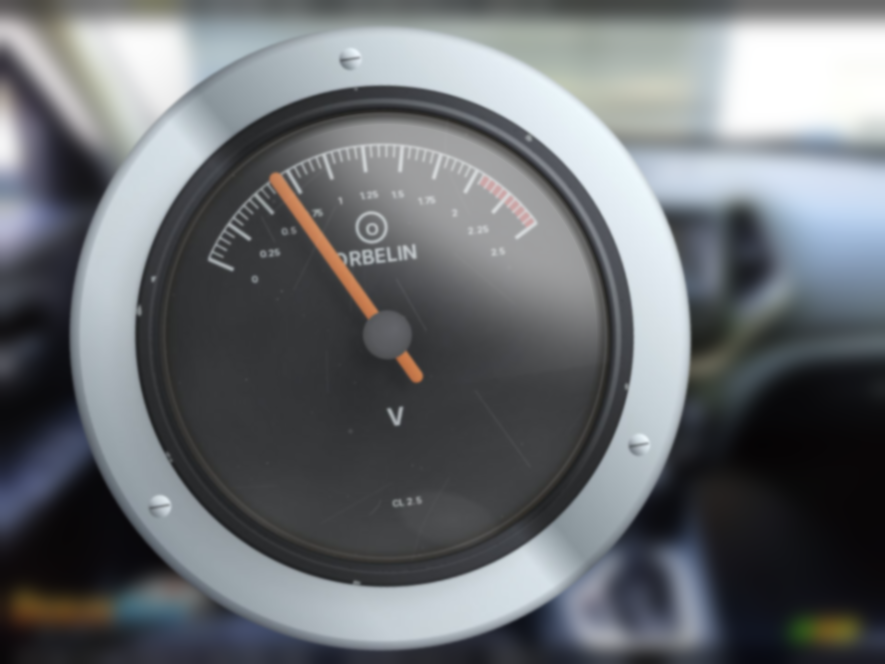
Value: value=0.65 unit=V
